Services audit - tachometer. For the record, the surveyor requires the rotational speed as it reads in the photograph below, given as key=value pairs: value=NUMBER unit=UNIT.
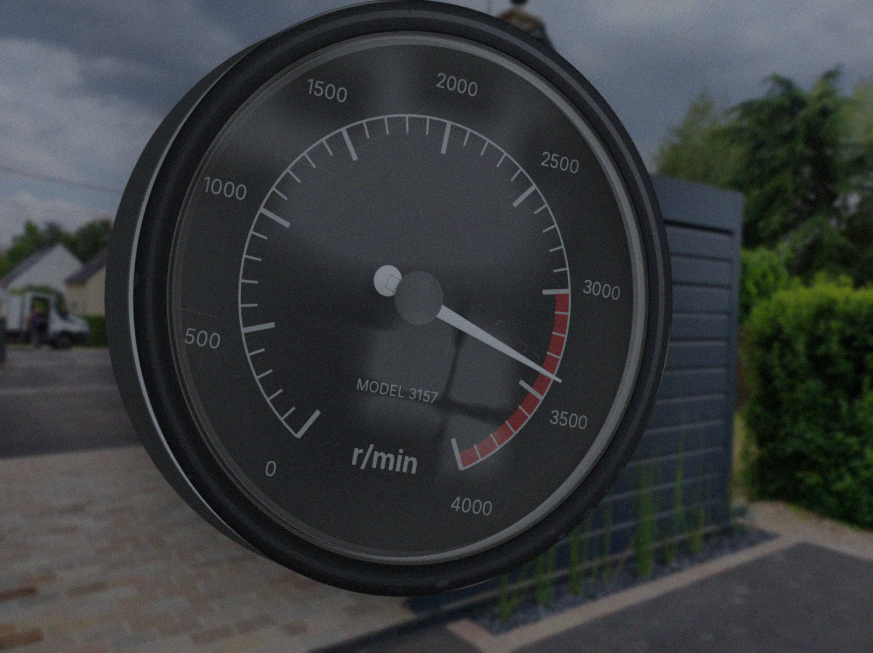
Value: value=3400 unit=rpm
